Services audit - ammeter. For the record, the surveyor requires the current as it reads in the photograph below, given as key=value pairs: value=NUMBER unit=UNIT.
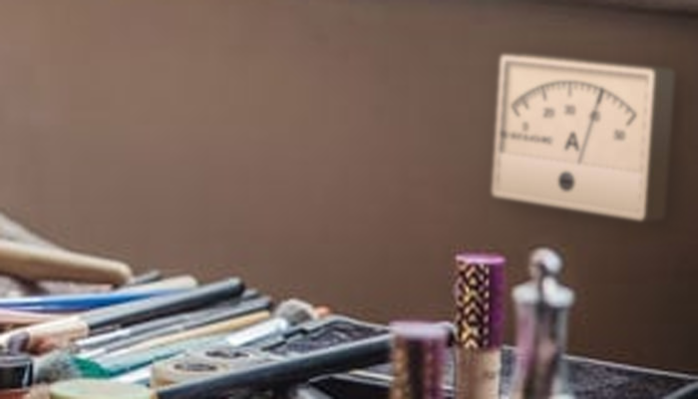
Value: value=40 unit=A
